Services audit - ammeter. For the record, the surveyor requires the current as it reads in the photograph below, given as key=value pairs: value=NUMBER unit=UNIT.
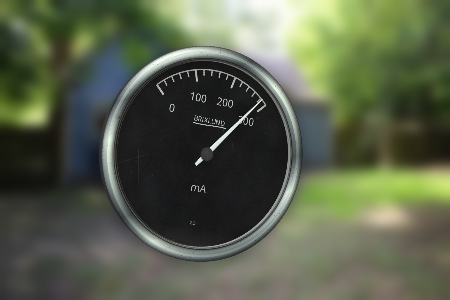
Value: value=280 unit=mA
